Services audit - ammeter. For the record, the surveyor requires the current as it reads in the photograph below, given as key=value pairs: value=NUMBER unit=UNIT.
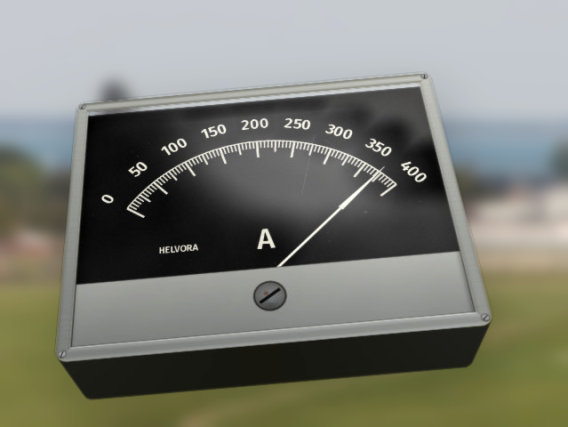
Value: value=375 unit=A
